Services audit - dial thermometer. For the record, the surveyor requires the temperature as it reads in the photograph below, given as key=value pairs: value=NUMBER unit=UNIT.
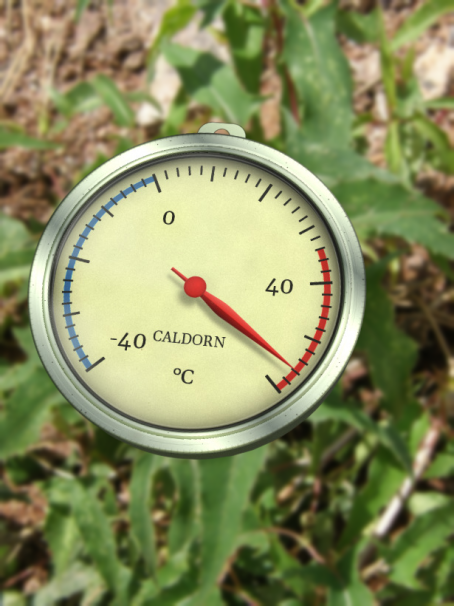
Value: value=56 unit=°C
